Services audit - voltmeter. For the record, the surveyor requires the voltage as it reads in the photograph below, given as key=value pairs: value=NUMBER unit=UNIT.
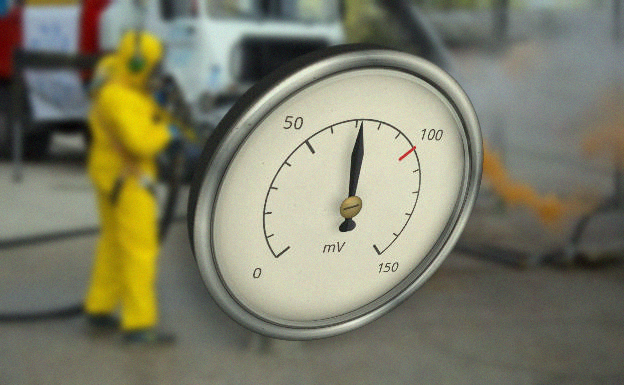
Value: value=70 unit=mV
